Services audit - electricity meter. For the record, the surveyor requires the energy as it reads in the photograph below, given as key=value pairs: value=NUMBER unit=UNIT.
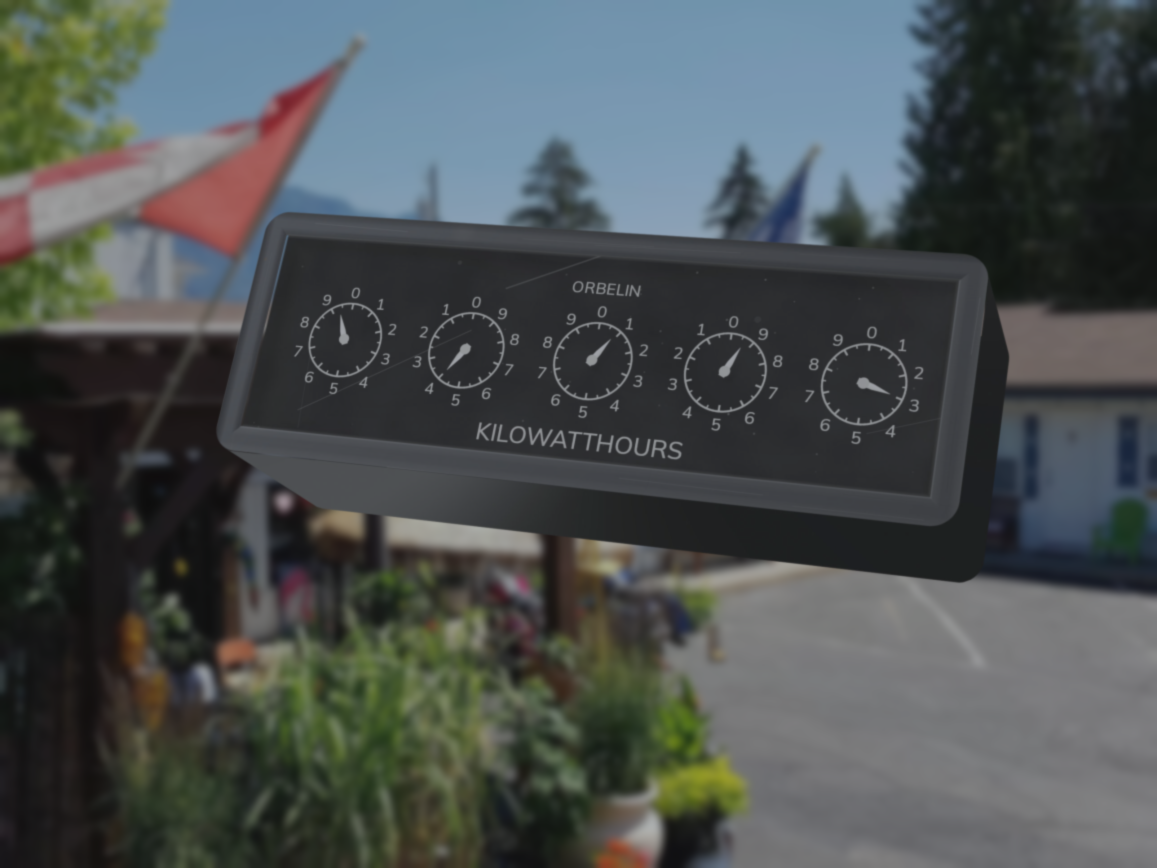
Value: value=94093 unit=kWh
